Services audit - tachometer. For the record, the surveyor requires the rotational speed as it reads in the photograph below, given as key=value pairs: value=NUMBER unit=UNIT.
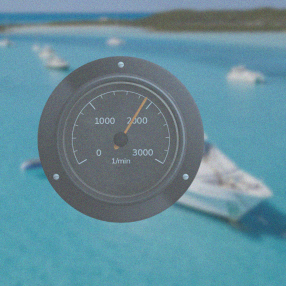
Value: value=1900 unit=rpm
